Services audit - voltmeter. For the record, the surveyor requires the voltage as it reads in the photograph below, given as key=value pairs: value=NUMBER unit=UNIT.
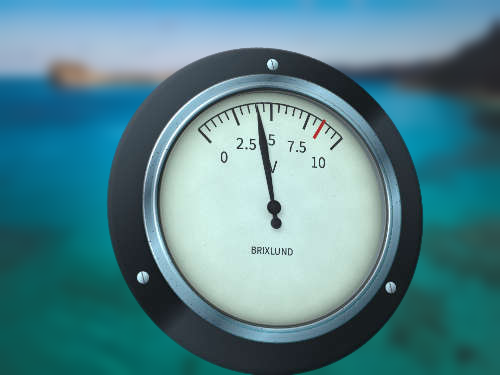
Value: value=4 unit=V
